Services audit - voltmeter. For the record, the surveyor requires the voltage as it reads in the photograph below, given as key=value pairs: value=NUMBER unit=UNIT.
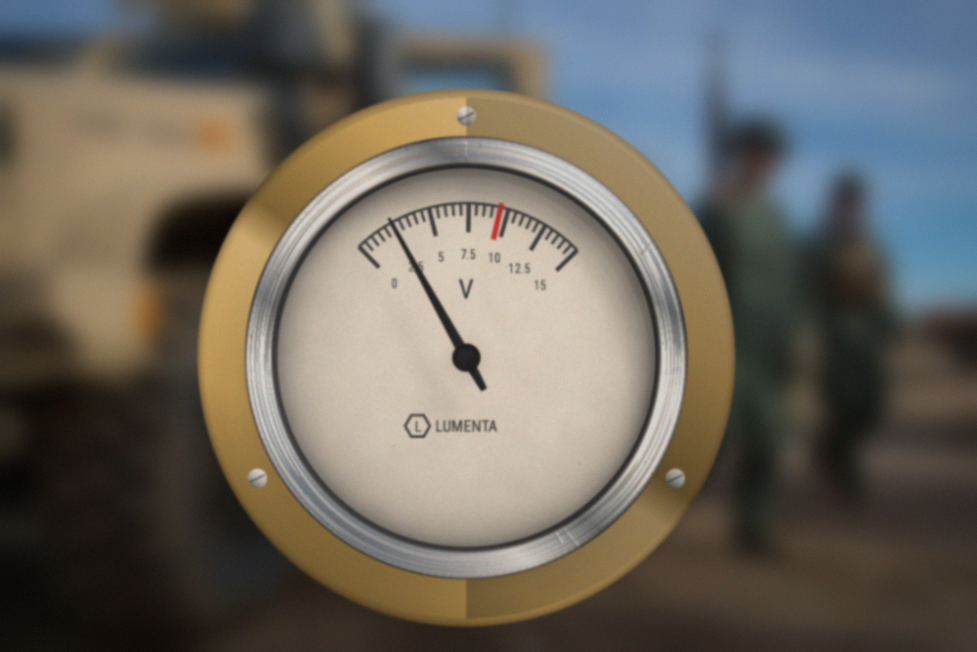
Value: value=2.5 unit=V
